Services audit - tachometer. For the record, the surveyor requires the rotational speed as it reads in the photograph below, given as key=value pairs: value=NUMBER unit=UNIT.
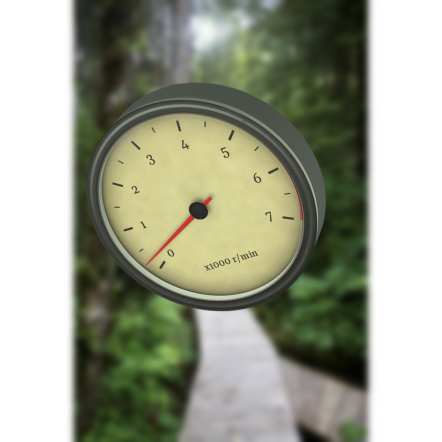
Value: value=250 unit=rpm
